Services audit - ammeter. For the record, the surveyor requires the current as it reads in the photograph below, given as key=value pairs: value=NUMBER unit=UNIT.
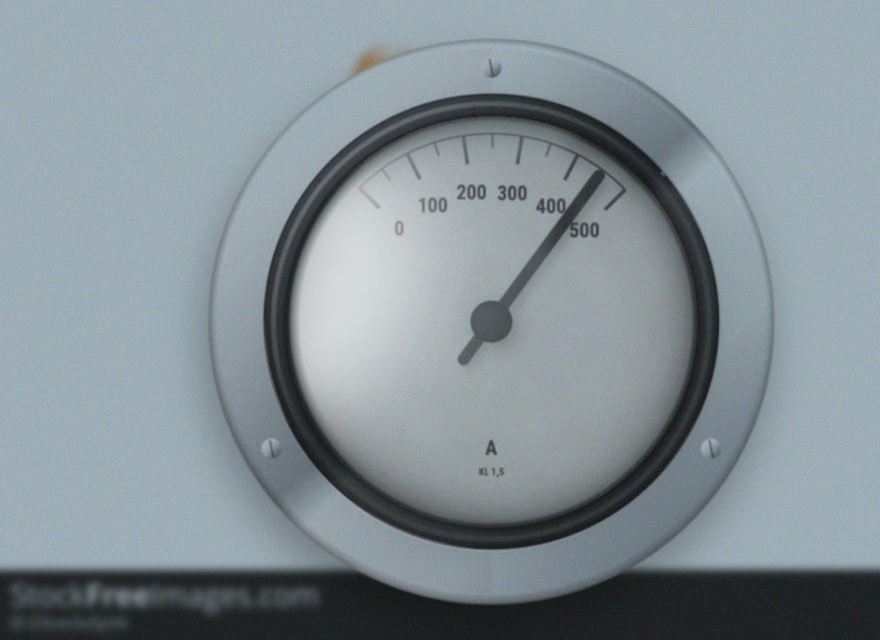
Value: value=450 unit=A
